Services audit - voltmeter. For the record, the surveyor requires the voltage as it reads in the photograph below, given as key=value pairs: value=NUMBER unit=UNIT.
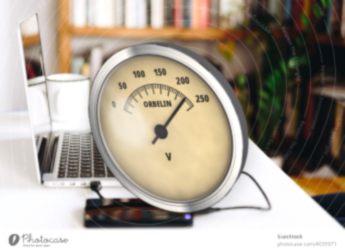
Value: value=225 unit=V
